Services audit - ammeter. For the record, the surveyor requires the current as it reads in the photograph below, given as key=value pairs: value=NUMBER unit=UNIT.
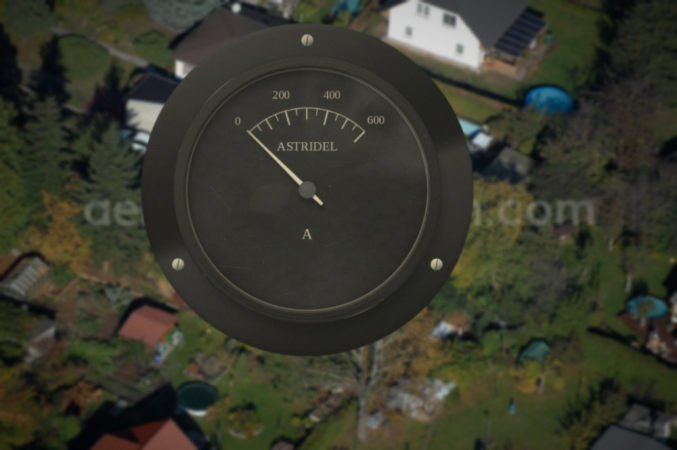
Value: value=0 unit=A
